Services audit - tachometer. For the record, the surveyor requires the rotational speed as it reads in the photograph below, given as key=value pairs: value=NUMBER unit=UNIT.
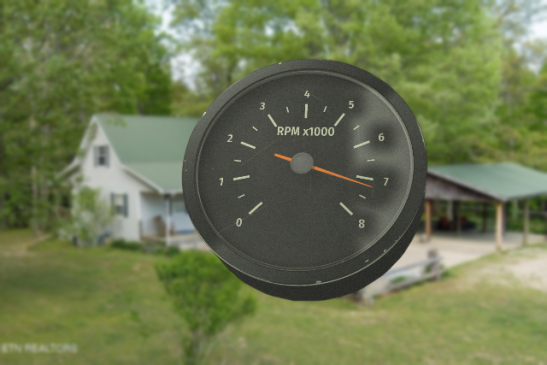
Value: value=7250 unit=rpm
